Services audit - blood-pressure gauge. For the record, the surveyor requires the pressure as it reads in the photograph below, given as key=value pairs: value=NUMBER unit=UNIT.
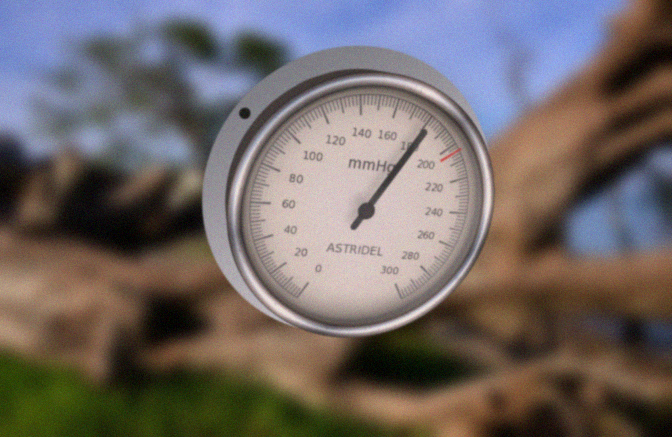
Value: value=180 unit=mmHg
